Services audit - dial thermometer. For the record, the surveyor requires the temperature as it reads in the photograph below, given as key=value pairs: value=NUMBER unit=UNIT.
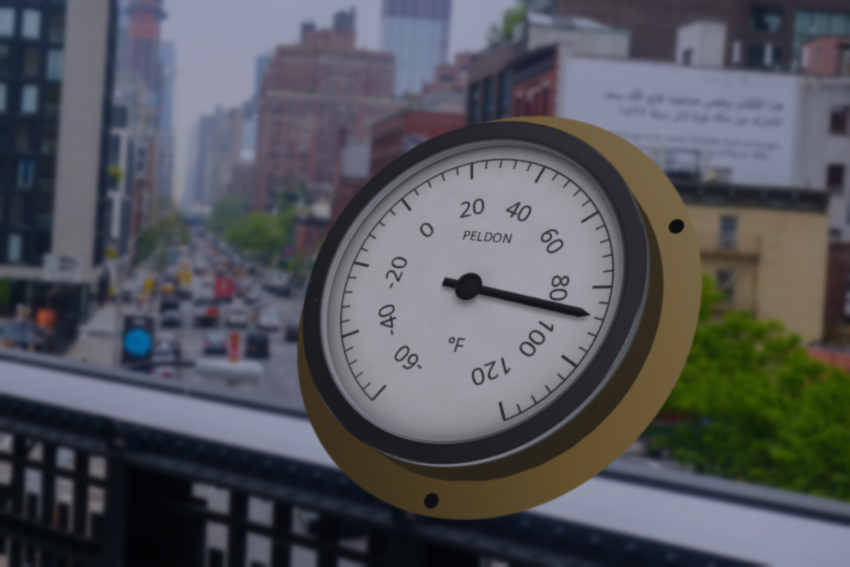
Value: value=88 unit=°F
